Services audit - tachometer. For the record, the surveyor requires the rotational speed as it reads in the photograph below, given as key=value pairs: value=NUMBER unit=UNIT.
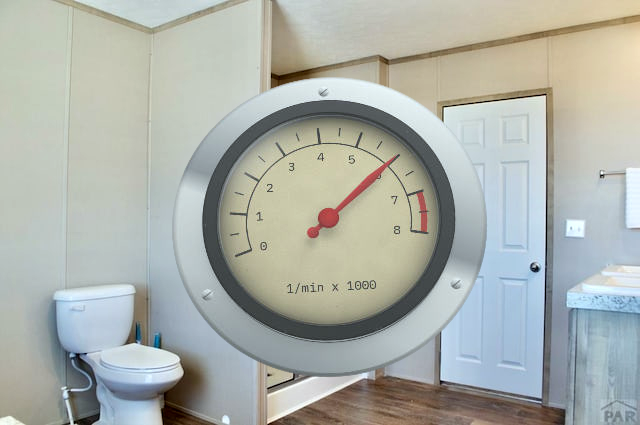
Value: value=6000 unit=rpm
